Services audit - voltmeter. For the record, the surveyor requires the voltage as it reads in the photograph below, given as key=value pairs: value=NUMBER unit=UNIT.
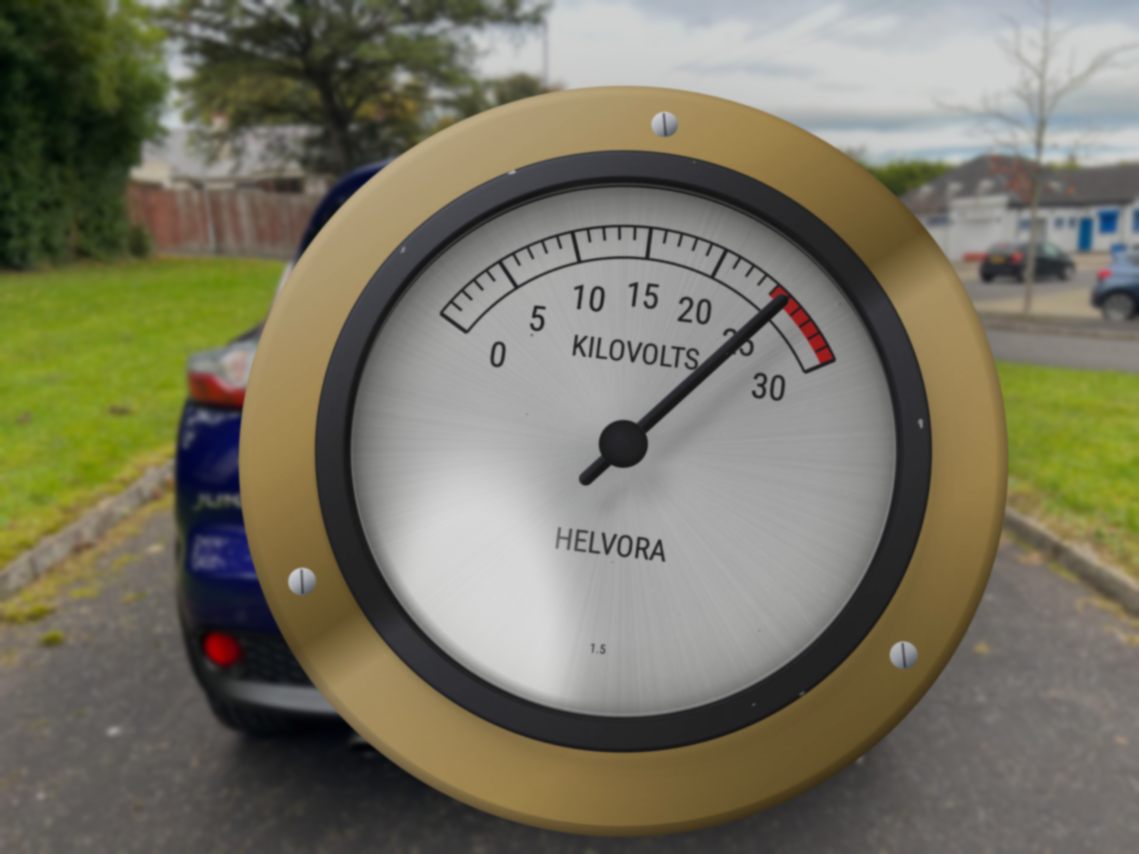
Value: value=25 unit=kV
